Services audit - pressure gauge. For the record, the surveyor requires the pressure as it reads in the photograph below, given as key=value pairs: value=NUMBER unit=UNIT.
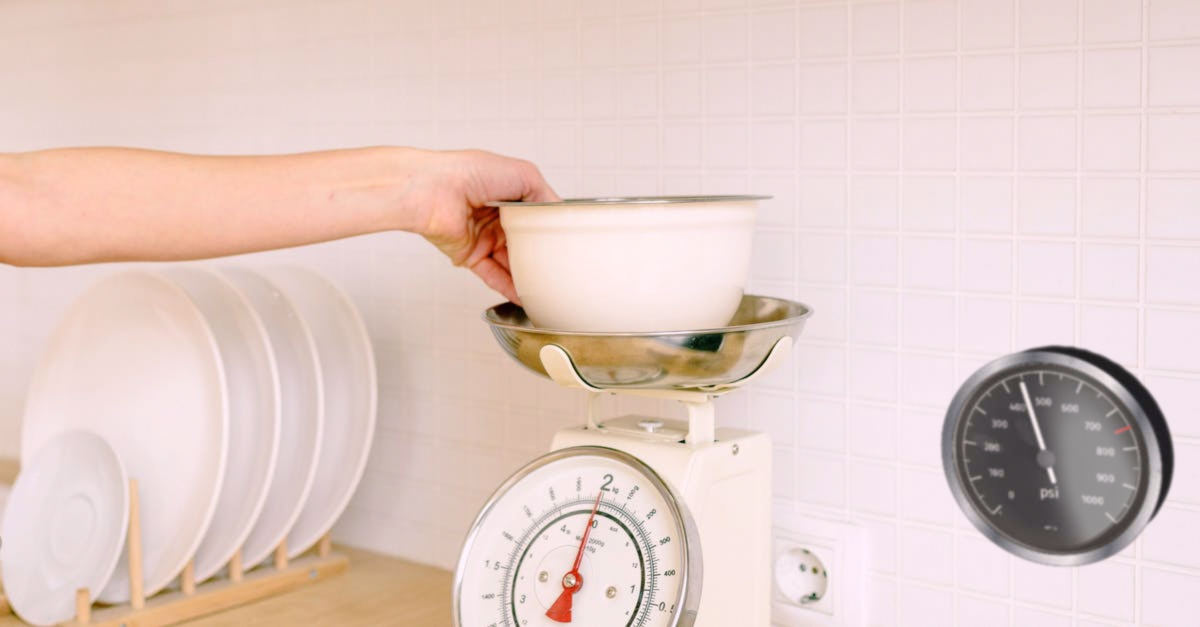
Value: value=450 unit=psi
